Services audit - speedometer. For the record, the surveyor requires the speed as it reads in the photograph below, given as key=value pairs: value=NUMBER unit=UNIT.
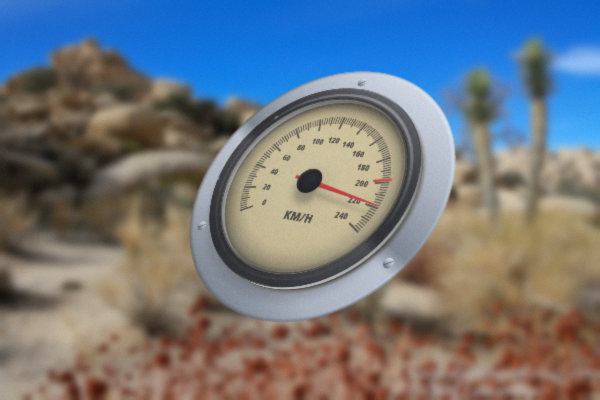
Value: value=220 unit=km/h
